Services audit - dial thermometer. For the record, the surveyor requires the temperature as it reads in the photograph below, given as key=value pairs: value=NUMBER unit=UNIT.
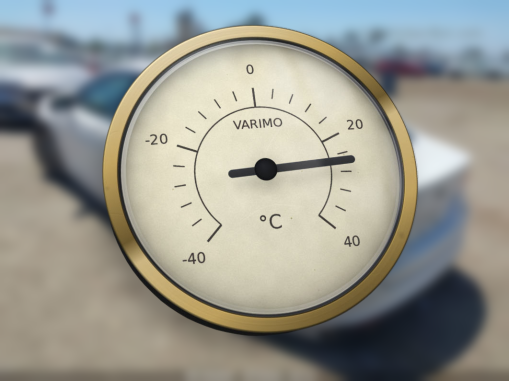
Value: value=26 unit=°C
